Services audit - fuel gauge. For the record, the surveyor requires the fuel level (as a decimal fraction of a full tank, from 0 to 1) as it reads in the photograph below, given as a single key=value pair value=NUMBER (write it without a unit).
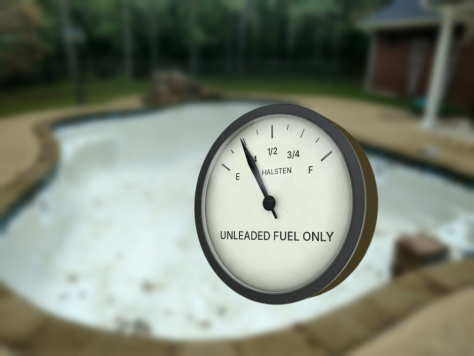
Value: value=0.25
